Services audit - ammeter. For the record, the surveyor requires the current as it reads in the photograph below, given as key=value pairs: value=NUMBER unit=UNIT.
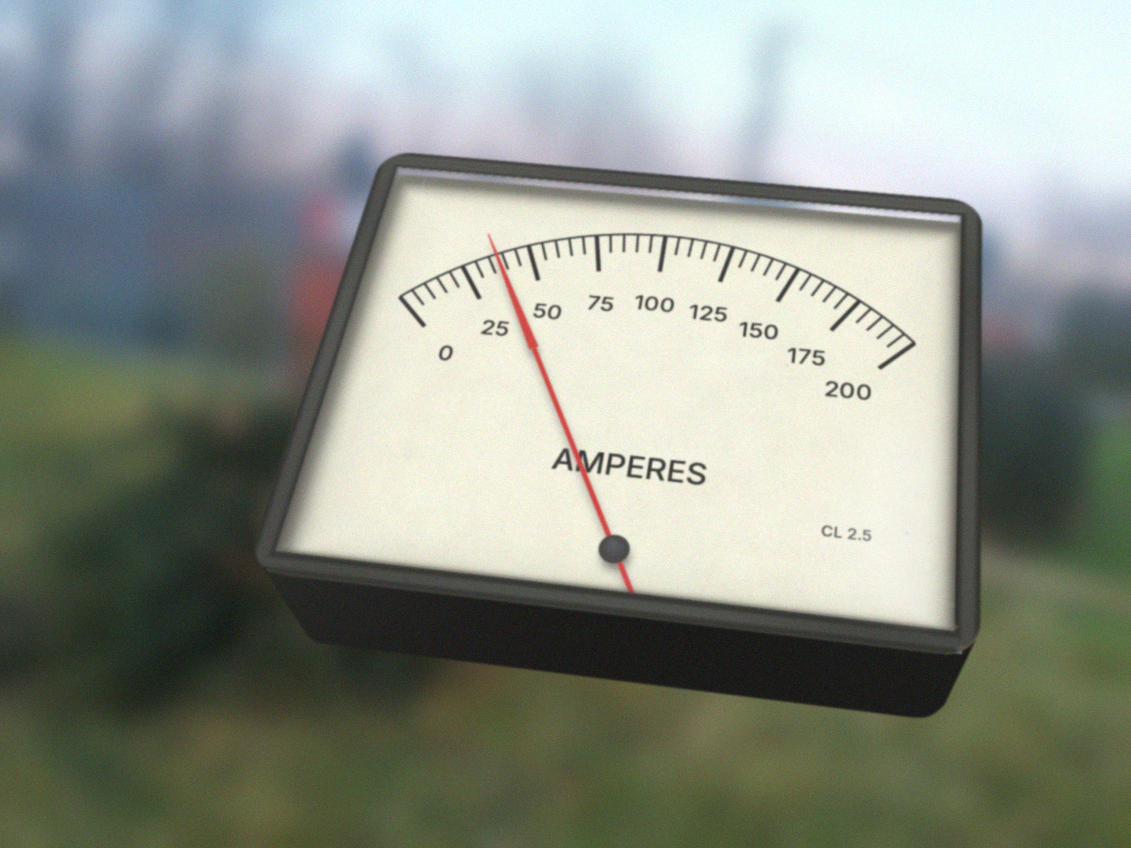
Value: value=37.5 unit=A
